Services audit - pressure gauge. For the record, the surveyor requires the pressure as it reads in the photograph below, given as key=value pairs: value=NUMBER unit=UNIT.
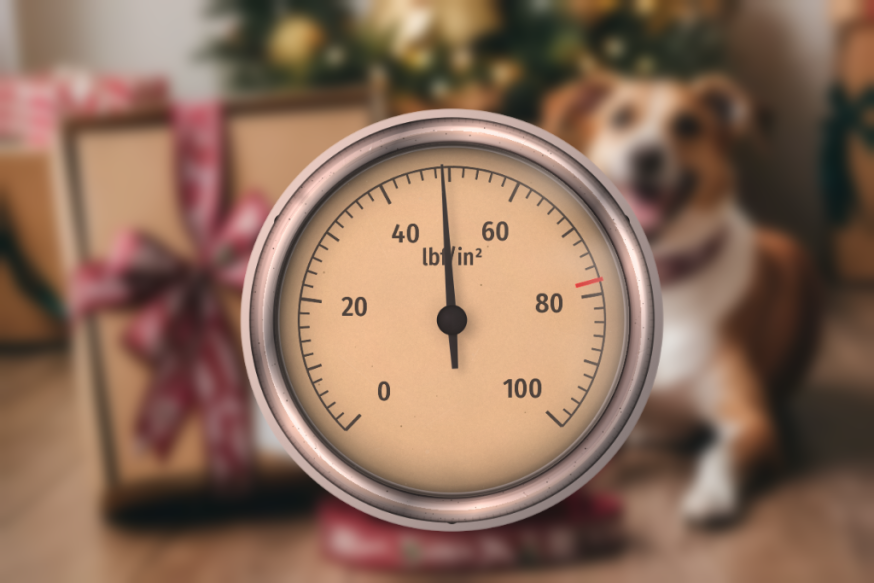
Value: value=49 unit=psi
